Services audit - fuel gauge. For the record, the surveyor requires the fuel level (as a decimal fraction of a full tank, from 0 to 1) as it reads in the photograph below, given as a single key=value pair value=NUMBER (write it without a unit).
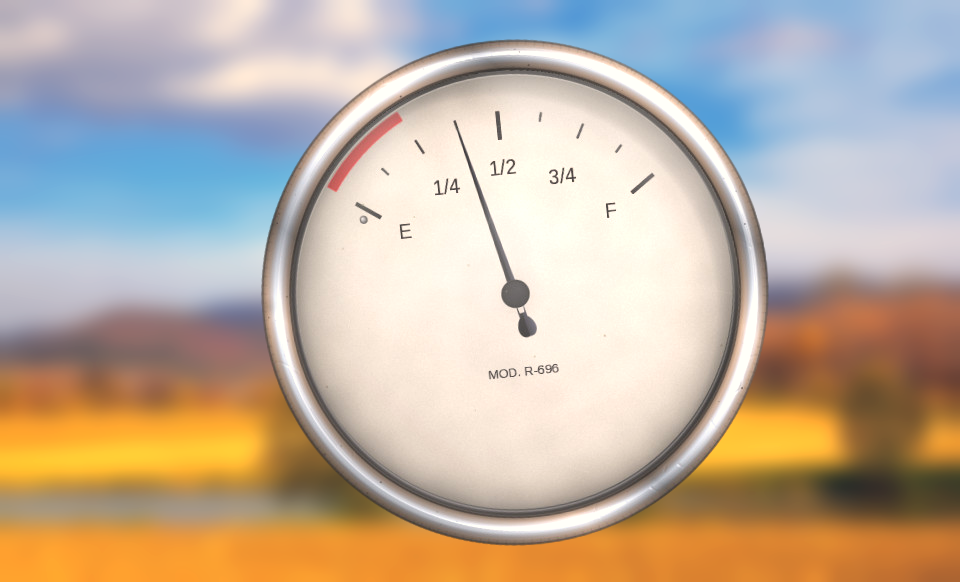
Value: value=0.375
